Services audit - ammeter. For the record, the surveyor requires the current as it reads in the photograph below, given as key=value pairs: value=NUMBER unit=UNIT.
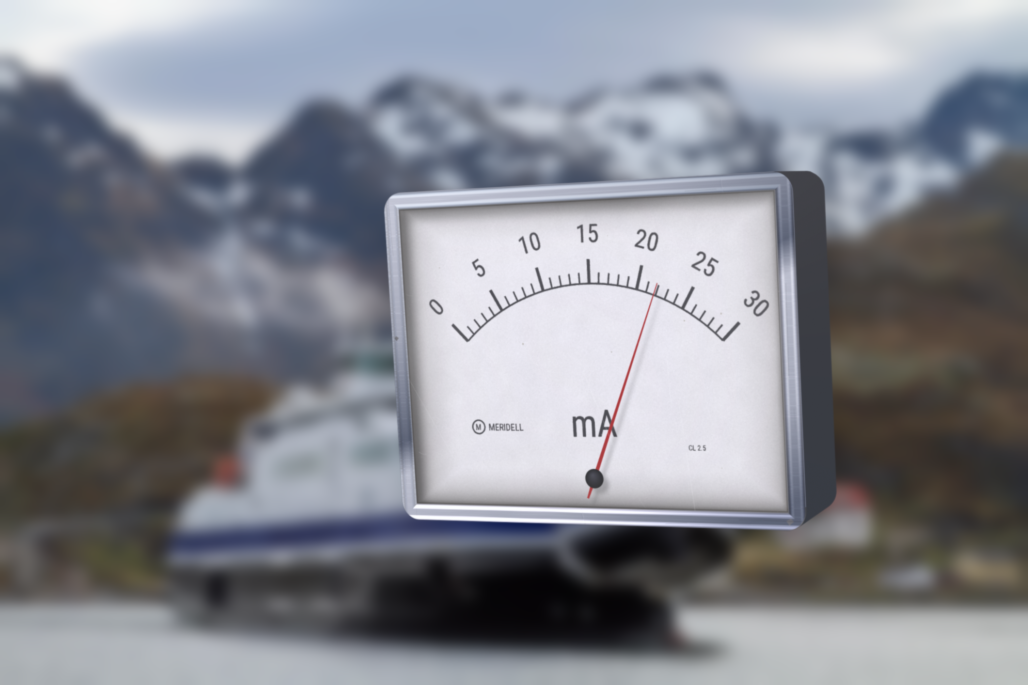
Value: value=22 unit=mA
